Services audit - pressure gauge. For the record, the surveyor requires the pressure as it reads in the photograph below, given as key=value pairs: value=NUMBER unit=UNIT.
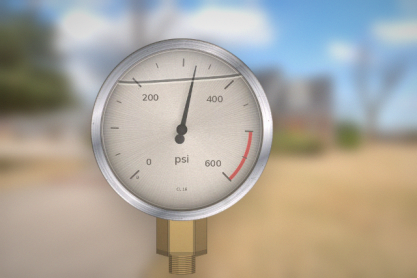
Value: value=325 unit=psi
